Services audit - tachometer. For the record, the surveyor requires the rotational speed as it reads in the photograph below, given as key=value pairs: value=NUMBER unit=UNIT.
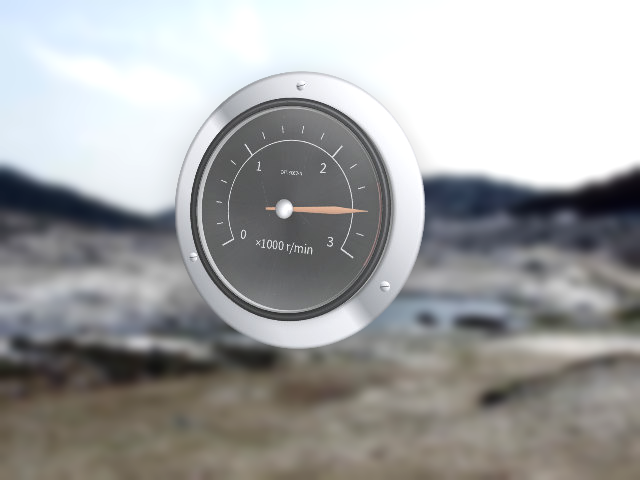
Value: value=2600 unit=rpm
